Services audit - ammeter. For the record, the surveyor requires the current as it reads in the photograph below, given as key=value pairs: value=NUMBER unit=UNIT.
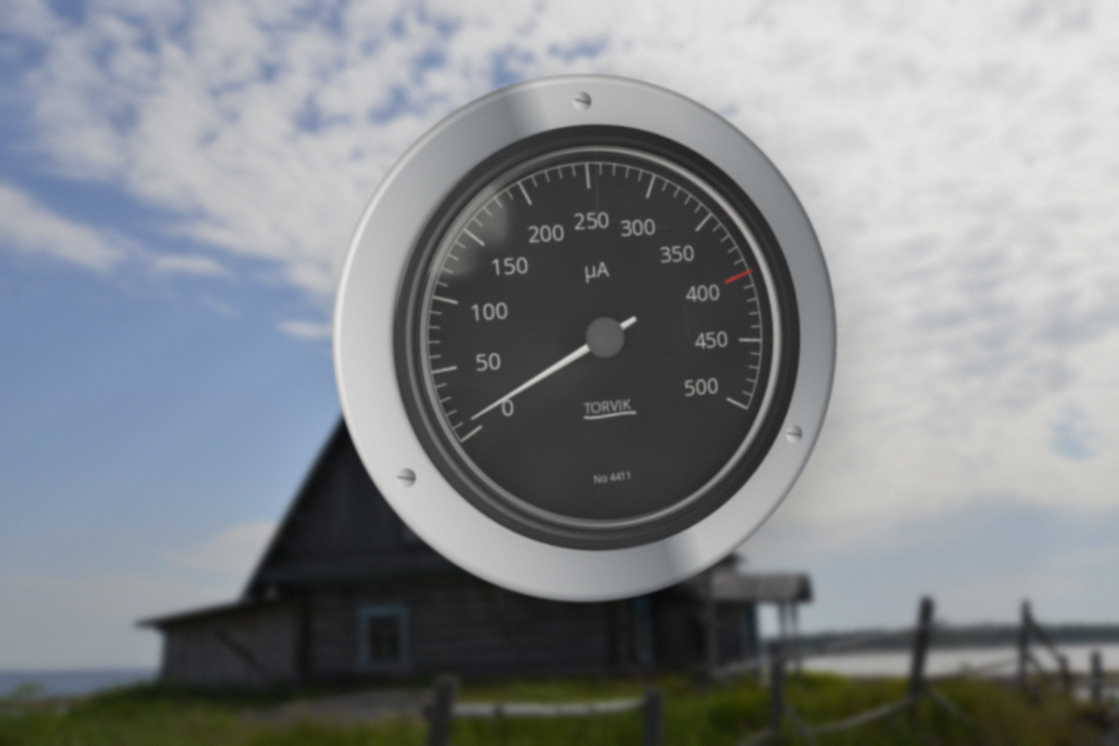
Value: value=10 unit=µA
